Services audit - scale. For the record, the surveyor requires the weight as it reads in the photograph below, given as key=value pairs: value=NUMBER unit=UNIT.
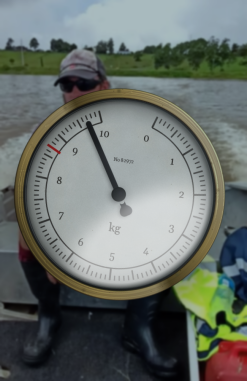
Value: value=9.7 unit=kg
